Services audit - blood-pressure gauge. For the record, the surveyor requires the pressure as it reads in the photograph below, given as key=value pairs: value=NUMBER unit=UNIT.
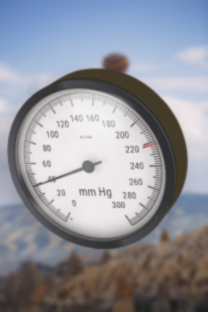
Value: value=40 unit=mmHg
